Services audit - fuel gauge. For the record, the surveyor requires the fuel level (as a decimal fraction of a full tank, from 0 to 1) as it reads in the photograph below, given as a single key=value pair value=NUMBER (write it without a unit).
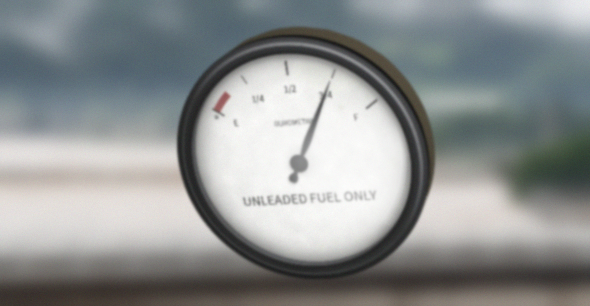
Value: value=0.75
